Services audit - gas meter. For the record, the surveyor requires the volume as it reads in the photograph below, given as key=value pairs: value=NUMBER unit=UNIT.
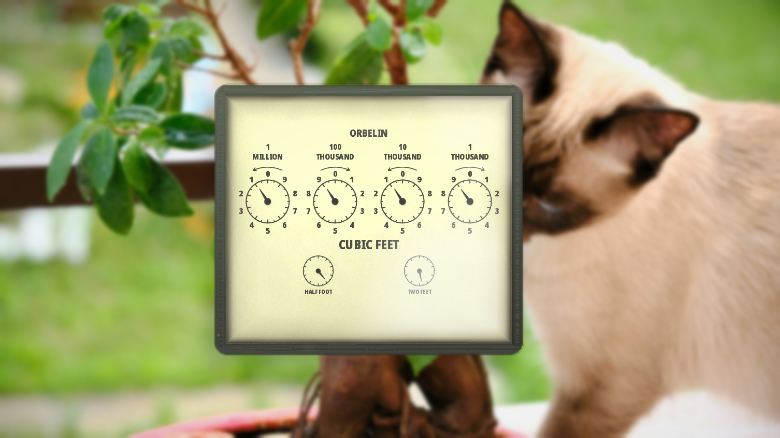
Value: value=90900 unit=ft³
